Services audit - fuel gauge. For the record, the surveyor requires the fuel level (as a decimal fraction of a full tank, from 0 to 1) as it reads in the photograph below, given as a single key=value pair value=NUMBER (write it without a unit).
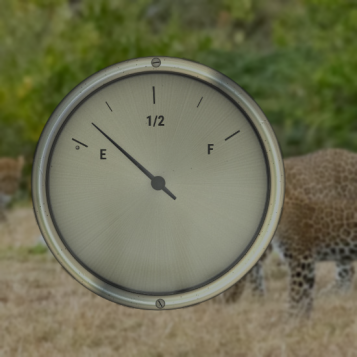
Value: value=0.125
